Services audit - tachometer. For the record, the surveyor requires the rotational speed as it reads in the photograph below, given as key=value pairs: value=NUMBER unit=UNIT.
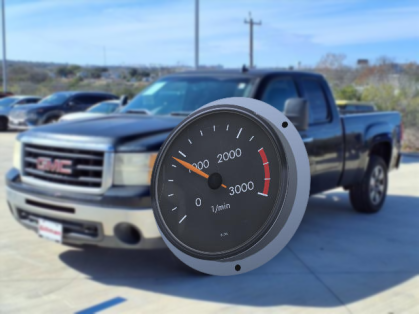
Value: value=900 unit=rpm
